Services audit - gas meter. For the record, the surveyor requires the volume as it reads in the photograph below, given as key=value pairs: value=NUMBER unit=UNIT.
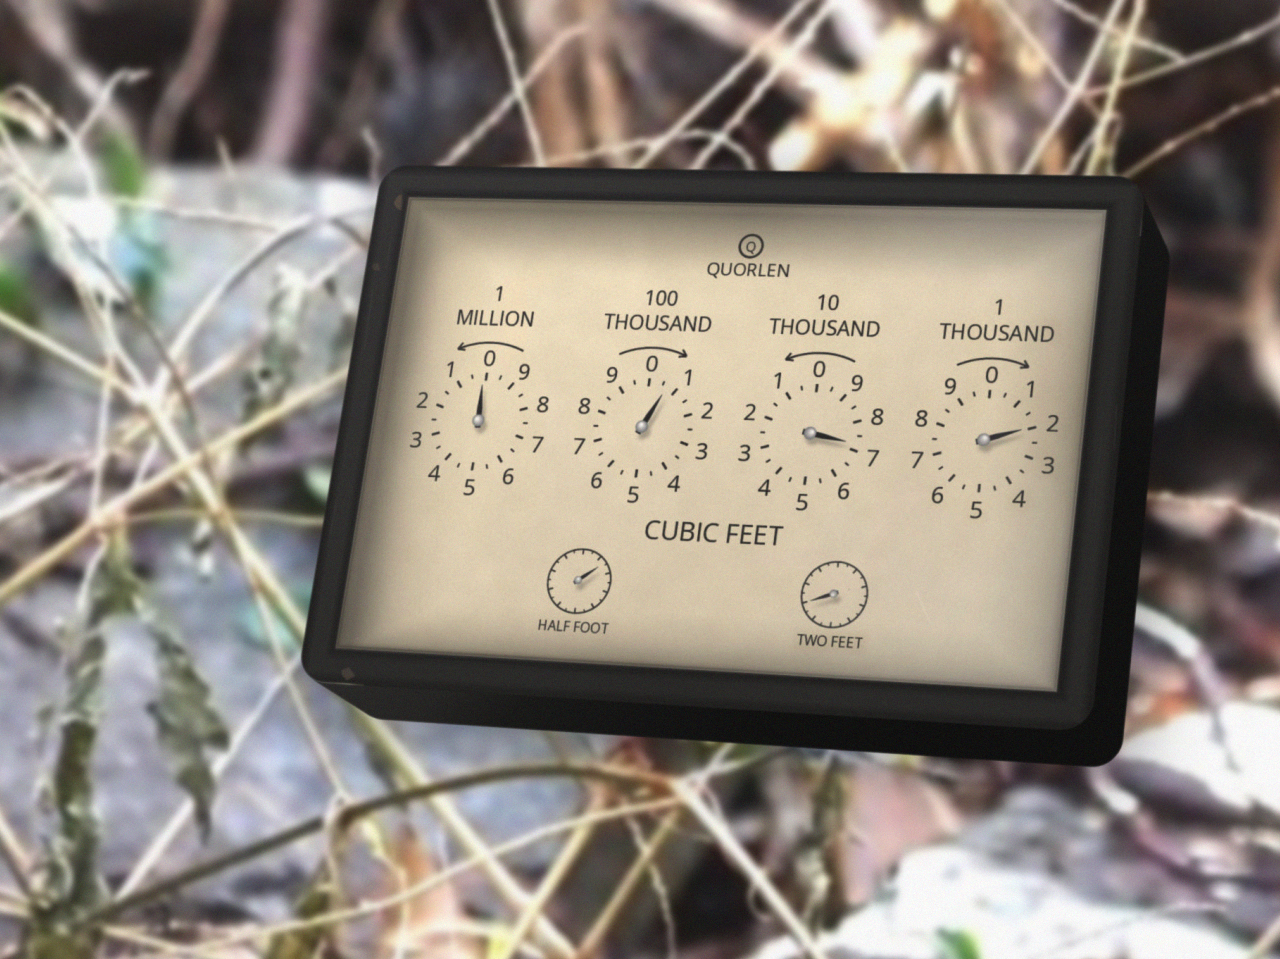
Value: value=7200 unit=ft³
